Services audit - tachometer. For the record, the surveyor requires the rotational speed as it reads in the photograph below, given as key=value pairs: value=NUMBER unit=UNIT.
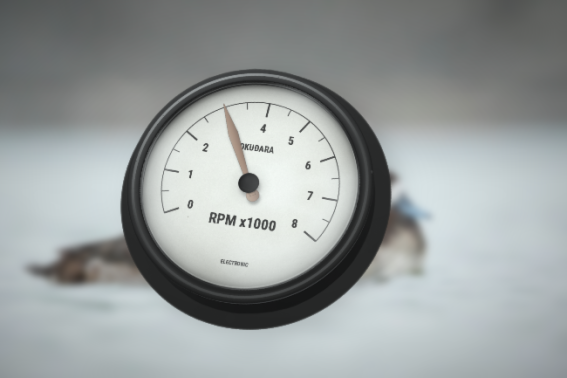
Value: value=3000 unit=rpm
